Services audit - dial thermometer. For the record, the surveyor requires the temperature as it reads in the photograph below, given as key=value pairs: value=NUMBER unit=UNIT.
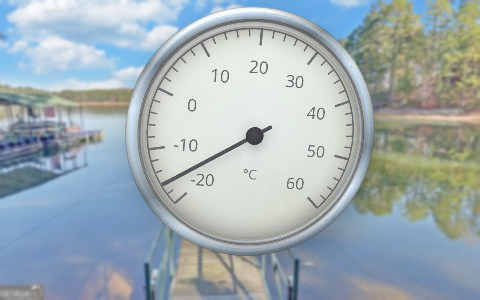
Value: value=-16 unit=°C
